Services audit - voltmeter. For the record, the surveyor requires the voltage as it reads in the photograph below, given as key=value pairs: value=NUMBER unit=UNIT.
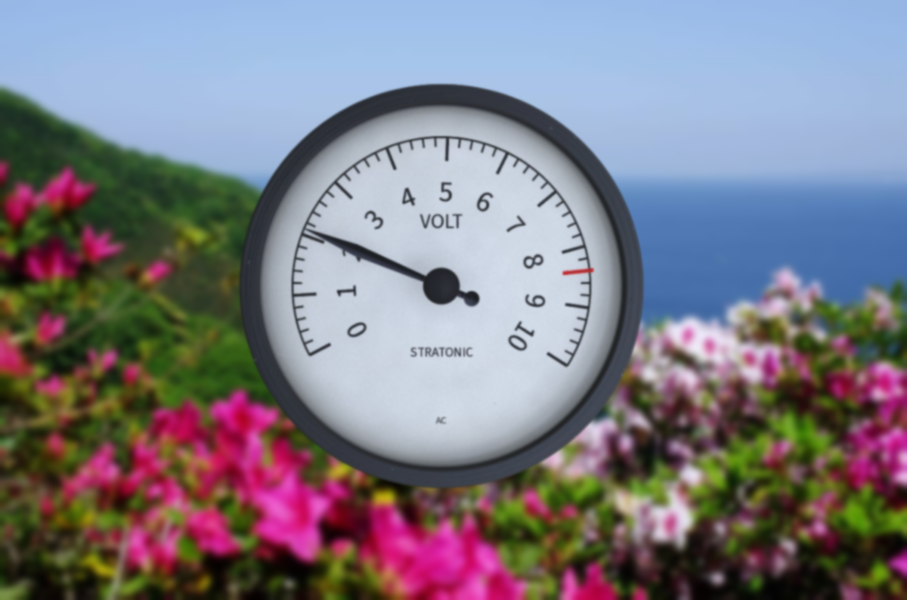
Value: value=2.1 unit=V
